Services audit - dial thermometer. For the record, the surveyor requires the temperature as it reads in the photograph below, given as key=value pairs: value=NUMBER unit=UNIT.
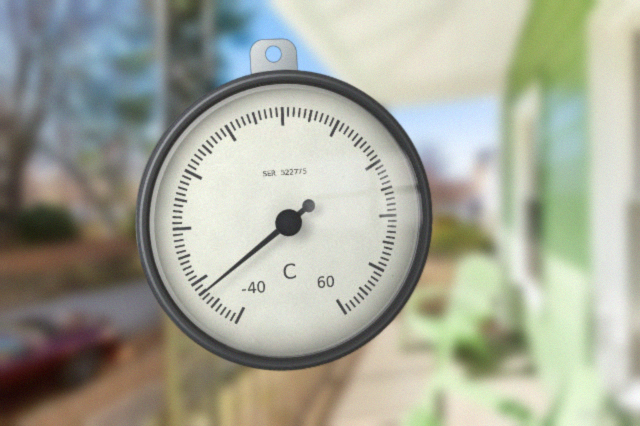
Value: value=-32 unit=°C
